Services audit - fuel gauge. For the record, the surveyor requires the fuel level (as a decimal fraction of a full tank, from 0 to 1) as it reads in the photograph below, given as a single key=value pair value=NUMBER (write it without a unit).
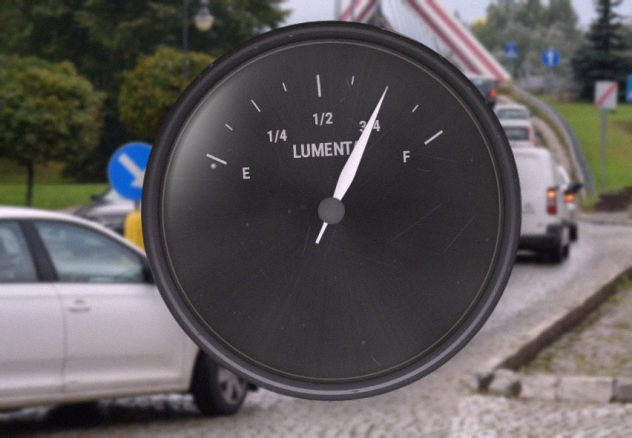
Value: value=0.75
